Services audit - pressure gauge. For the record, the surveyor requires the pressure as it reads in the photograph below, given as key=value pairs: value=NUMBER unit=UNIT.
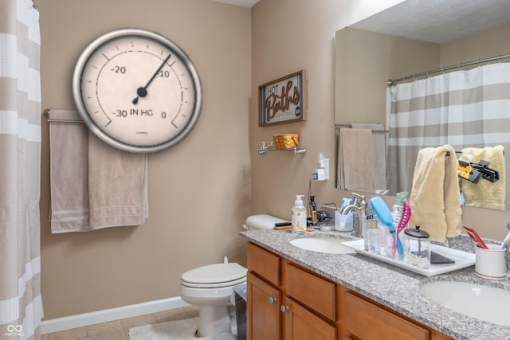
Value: value=-11 unit=inHg
